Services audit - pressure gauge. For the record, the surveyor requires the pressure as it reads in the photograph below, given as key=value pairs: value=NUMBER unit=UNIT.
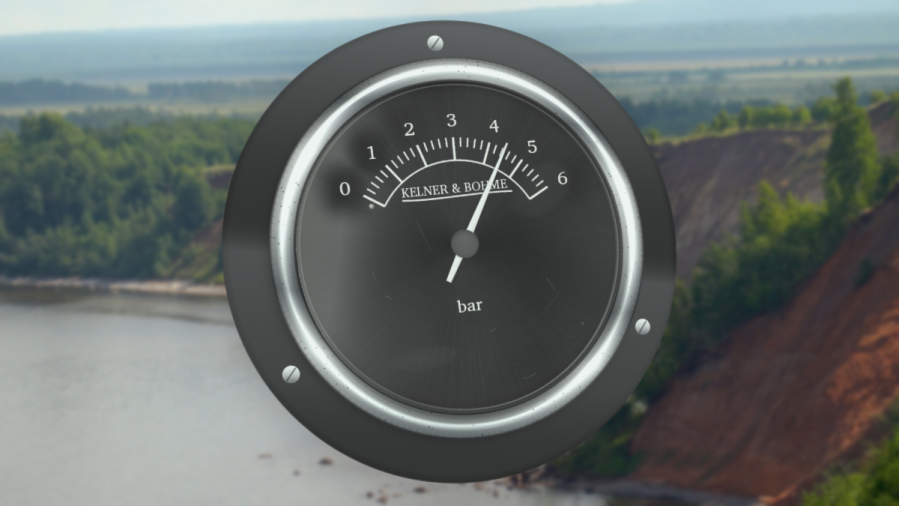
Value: value=4.4 unit=bar
